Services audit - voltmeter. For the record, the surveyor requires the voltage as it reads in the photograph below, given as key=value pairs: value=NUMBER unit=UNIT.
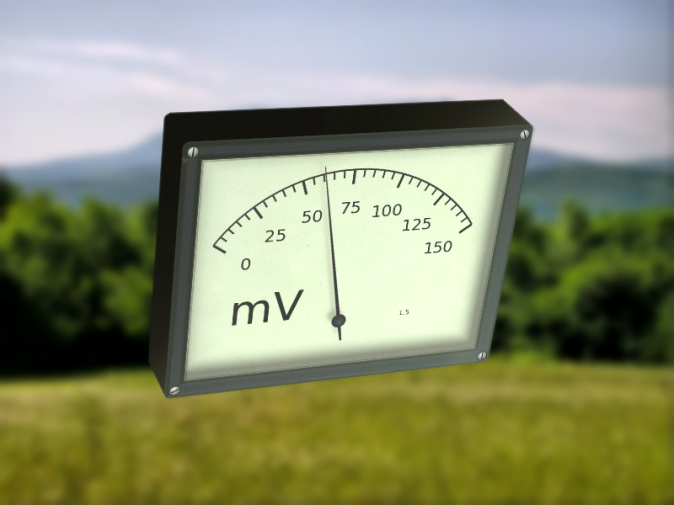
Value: value=60 unit=mV
